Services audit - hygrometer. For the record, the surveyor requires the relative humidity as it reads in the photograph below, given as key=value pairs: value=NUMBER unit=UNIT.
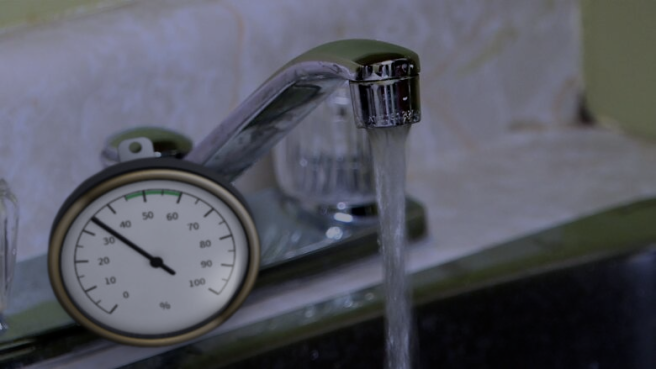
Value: value=35 unit=%
